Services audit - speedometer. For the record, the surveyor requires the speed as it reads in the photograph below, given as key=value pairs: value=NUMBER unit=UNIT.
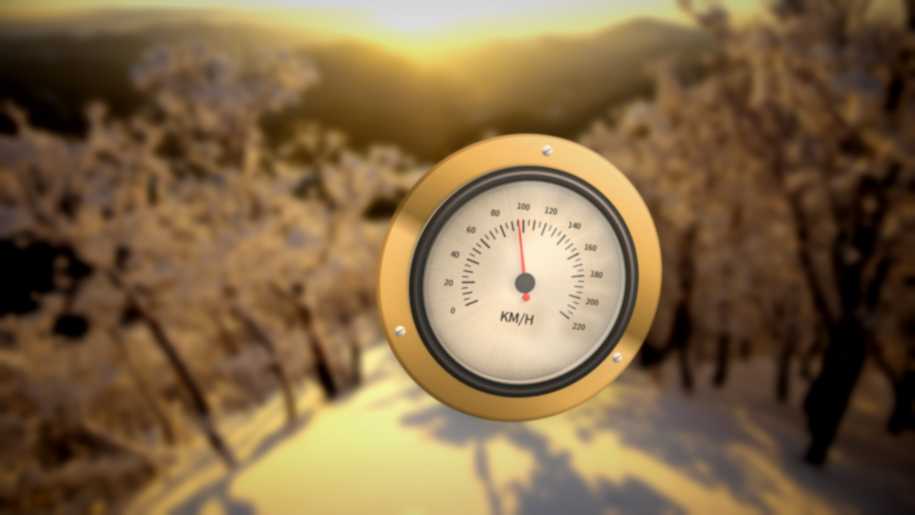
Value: value=95 unit=km/h
